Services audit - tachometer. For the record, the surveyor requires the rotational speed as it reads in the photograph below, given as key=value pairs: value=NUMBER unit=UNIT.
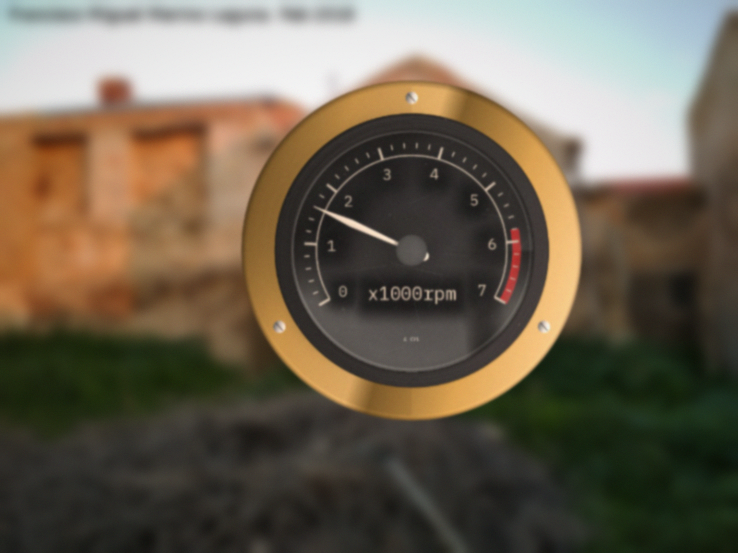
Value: value=1600 unit=rpm
